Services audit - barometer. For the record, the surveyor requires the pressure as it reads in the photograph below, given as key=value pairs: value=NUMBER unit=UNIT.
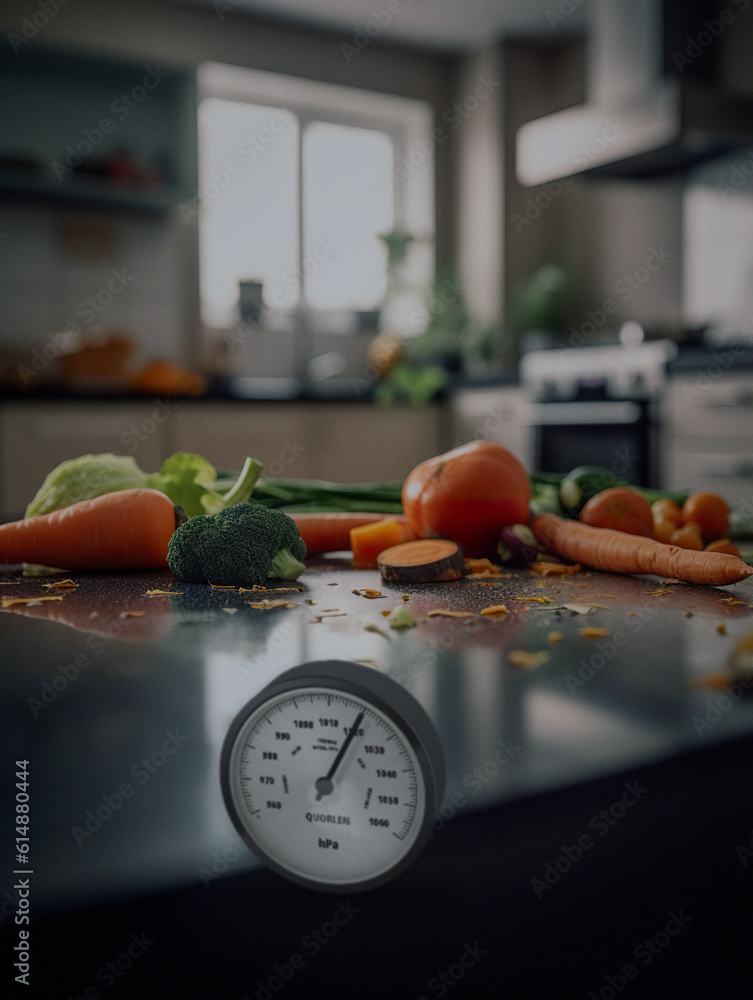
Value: value=1020 unit=hPa
